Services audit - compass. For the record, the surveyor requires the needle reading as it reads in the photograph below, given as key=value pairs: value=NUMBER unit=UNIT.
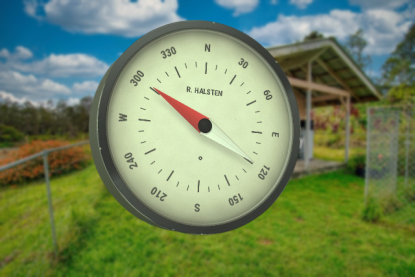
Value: value=300 unit=°
